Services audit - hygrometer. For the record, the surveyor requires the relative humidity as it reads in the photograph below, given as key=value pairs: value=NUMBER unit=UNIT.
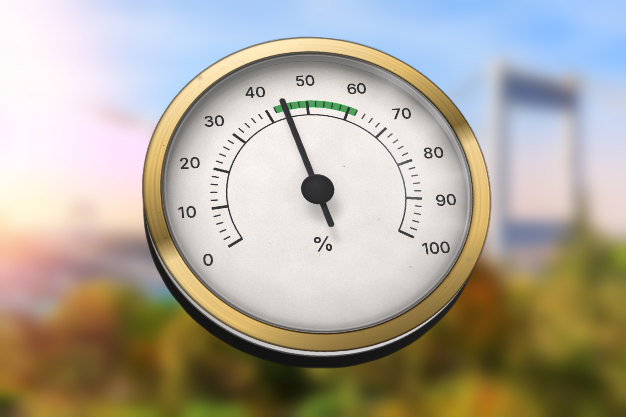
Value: value=44 unit=%
